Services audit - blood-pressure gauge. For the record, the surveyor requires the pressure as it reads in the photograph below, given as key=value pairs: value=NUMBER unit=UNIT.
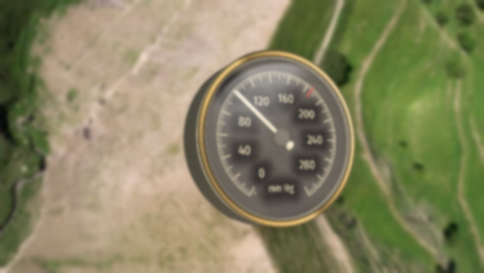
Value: value=100 unit=mmHg
